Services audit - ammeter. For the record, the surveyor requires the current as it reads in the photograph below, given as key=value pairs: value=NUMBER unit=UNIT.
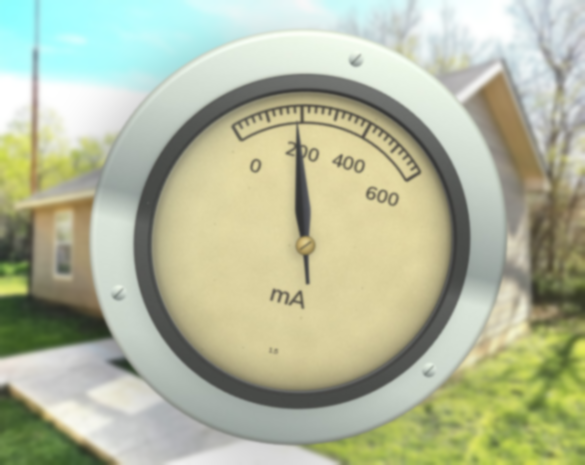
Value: value=180 unit=mA
